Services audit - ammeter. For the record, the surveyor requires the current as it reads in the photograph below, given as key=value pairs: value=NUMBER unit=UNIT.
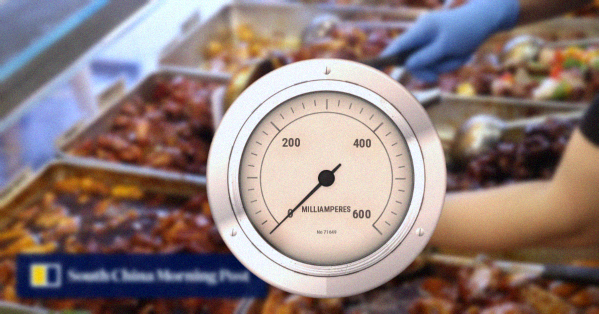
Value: value=0 unit=mA
